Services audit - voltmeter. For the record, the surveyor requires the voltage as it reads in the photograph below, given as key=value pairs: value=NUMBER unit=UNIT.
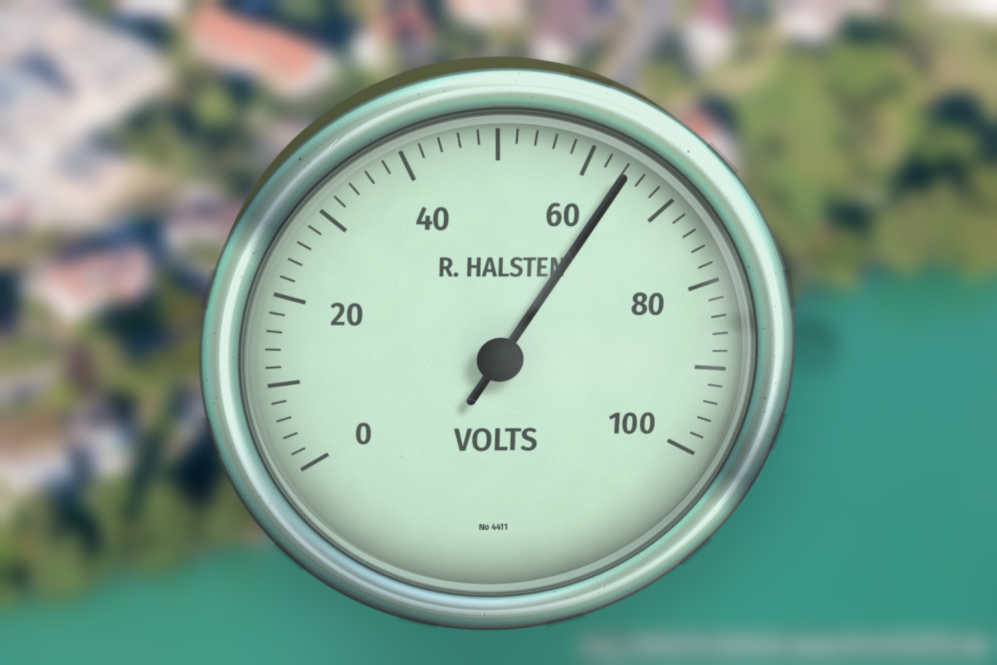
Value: value=64 unit=V
